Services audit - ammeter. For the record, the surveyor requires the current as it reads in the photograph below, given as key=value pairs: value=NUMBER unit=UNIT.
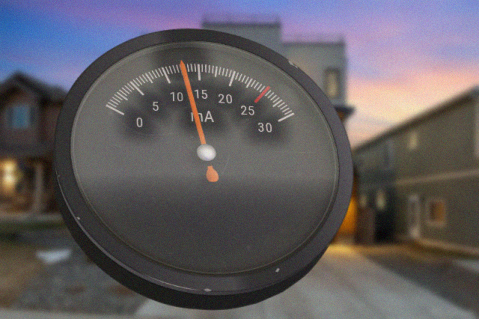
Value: value=12.5 unit=mA
